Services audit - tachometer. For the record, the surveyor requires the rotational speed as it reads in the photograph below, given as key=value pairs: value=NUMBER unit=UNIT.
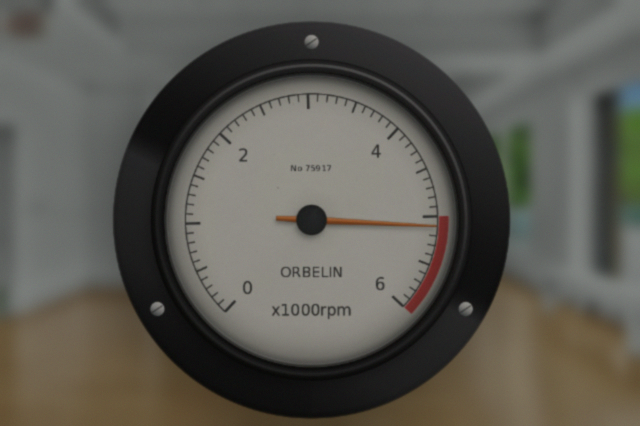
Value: value=5100 unit=rpm
